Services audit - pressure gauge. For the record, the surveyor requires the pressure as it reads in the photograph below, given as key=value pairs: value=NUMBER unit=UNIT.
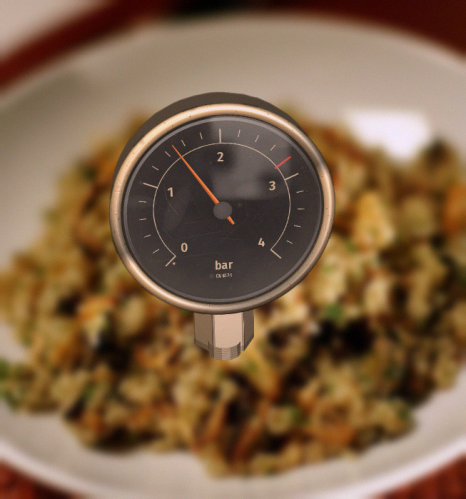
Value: value=1.5 unit=bar
